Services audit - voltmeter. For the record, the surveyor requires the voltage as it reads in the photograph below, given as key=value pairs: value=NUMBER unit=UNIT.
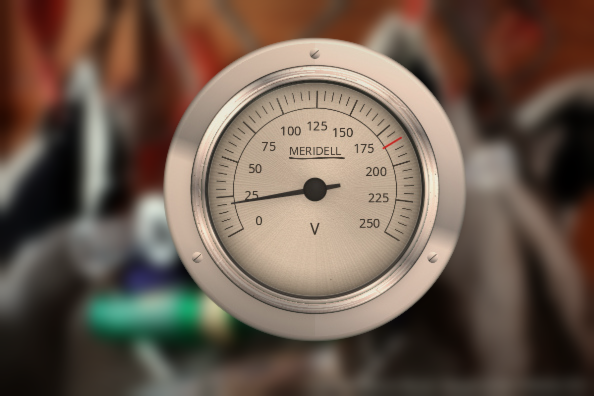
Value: value=20 unit=V
